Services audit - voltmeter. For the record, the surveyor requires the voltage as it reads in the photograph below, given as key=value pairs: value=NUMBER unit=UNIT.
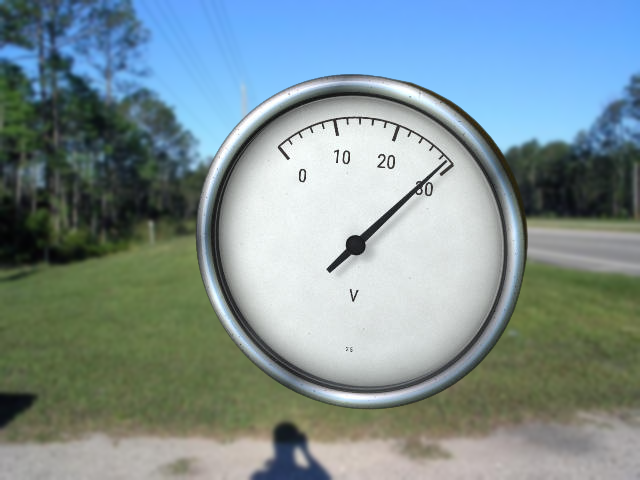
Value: value=29 unit=V
